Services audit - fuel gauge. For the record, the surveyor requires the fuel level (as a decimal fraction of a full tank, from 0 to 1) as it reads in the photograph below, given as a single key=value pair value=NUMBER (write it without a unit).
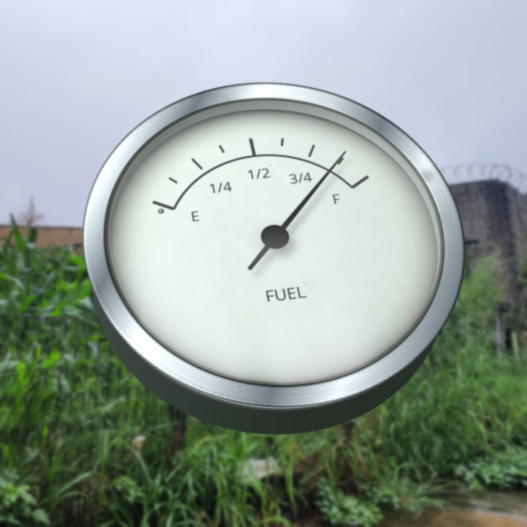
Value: value=0.875
